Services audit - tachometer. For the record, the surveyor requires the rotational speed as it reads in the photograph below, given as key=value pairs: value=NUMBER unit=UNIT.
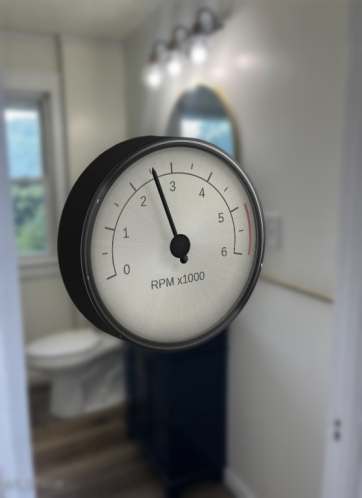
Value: value=2500 unit=rpm
